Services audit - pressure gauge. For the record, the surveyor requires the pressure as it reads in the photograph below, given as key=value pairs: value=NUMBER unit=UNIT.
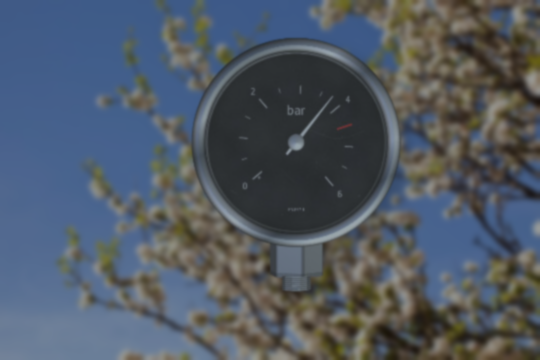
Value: value=3.75 unit=bar
